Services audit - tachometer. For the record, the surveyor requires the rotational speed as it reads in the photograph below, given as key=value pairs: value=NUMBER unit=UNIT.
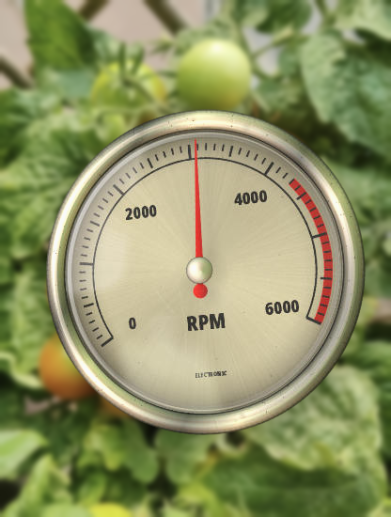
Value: value=3100 unit=rpm
